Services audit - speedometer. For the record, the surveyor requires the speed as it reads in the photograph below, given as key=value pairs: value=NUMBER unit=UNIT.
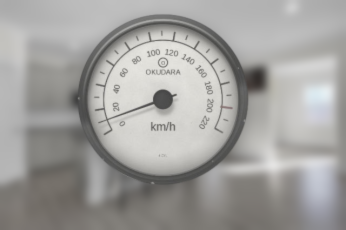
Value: value=10 unit=km/h
